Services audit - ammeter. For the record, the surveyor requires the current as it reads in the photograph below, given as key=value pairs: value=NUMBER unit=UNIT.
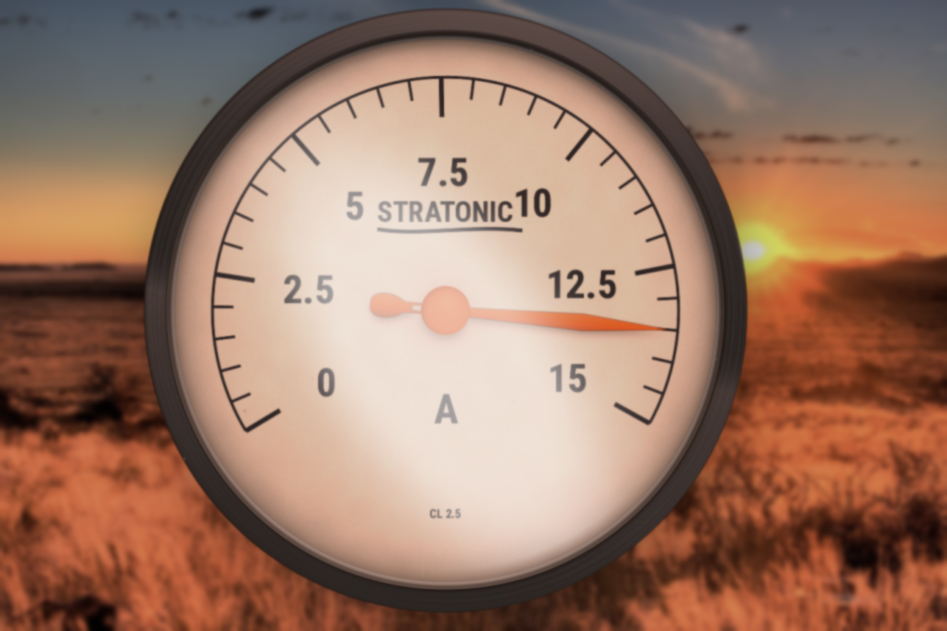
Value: value=13.5 unit=A
